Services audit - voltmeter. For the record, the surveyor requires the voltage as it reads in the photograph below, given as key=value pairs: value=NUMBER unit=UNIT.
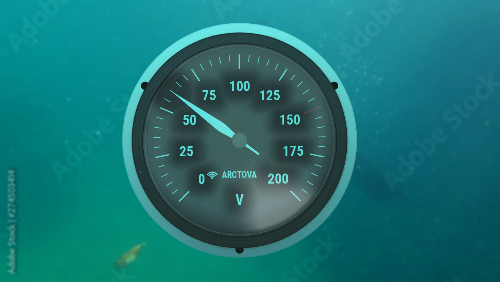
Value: value=60 unit=V
